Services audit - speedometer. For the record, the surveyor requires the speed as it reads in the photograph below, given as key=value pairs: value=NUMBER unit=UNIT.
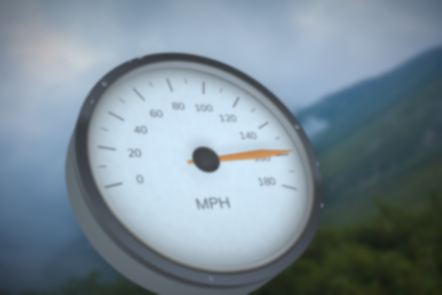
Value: value=160 unit=mph
